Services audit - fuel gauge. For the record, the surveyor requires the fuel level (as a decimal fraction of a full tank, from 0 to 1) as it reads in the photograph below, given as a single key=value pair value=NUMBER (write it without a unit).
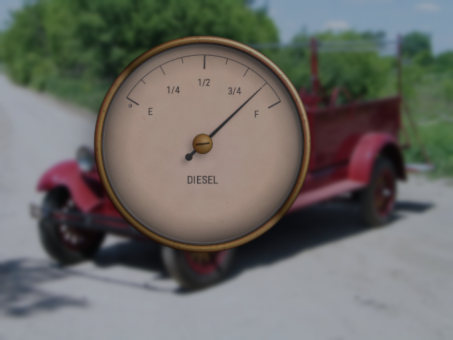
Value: value=0.875
